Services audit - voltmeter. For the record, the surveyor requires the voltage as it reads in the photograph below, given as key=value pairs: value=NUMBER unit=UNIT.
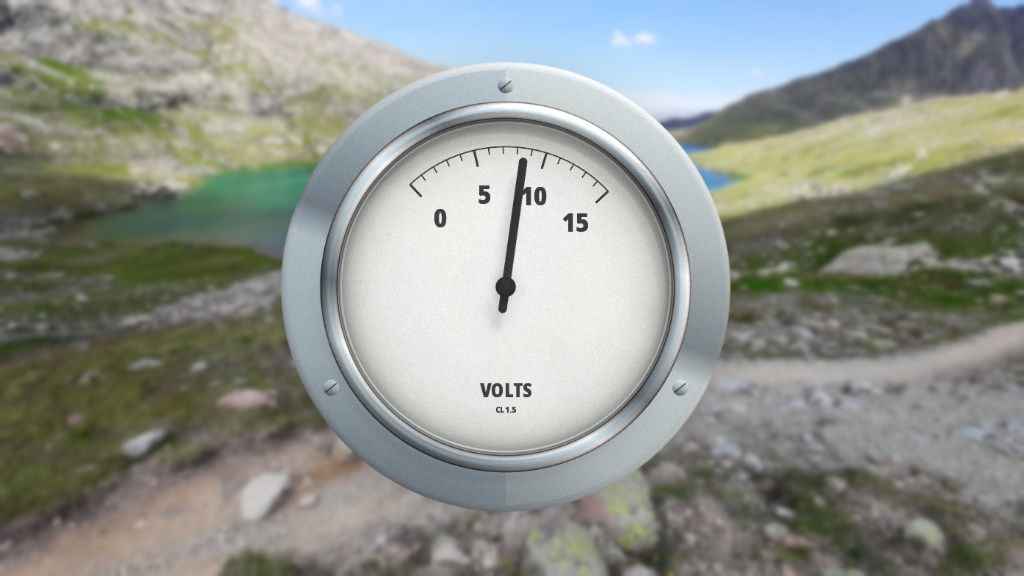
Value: value=8.5 unit=V
